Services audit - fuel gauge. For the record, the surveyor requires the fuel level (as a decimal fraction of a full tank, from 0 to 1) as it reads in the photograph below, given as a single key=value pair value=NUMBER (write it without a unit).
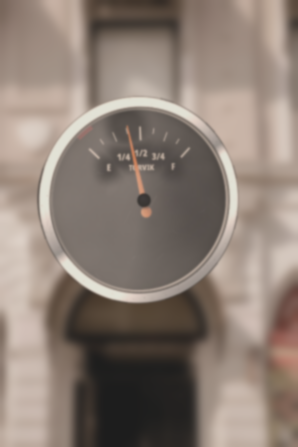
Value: value=0.375
